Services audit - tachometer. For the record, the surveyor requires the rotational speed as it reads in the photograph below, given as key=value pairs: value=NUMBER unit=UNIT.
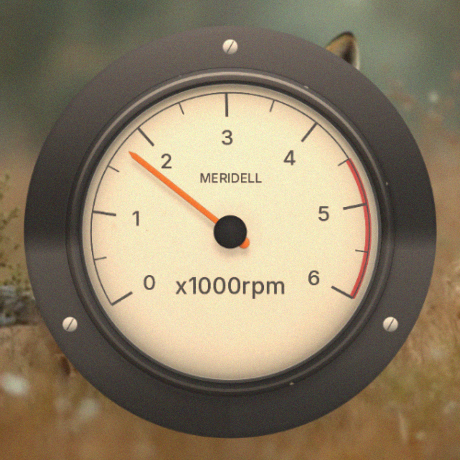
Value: value=1750 unit=rpm
